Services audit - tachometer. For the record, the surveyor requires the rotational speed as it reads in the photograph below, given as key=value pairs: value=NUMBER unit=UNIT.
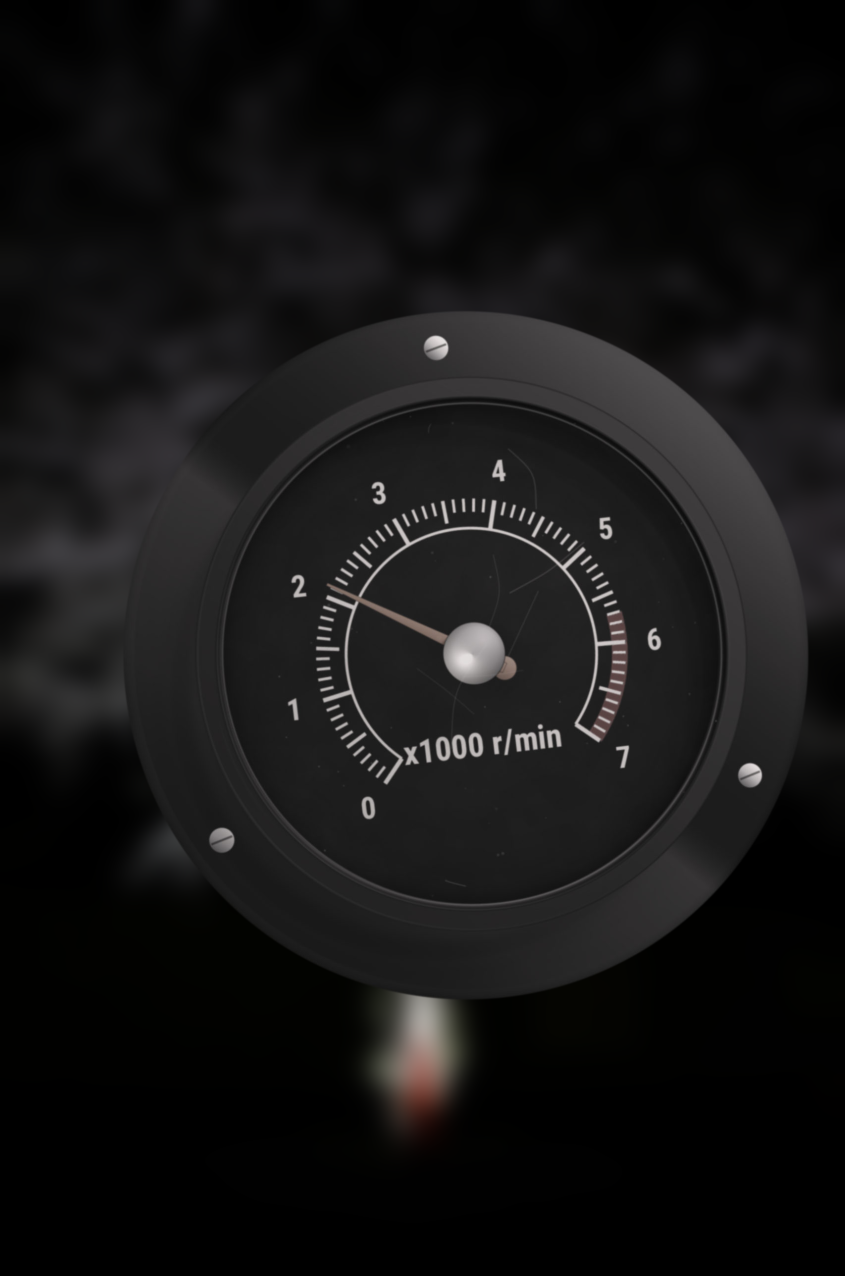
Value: value=2100 unit=rpm
